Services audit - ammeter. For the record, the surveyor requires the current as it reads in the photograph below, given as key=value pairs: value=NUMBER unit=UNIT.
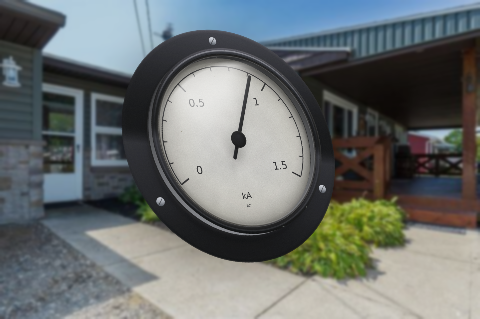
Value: value=0.9 unit=kA
